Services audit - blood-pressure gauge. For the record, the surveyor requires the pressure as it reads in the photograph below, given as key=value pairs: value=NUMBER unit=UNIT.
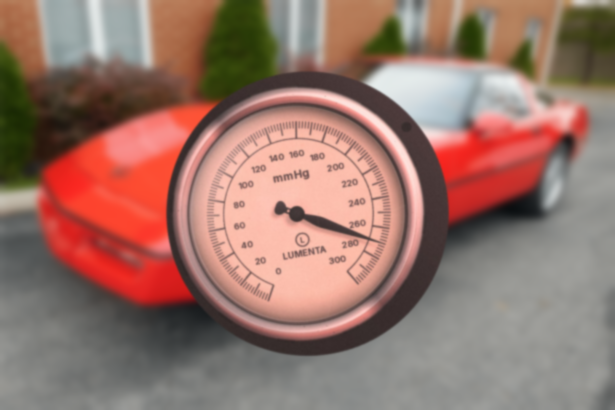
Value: value=270 unit=mmHg
